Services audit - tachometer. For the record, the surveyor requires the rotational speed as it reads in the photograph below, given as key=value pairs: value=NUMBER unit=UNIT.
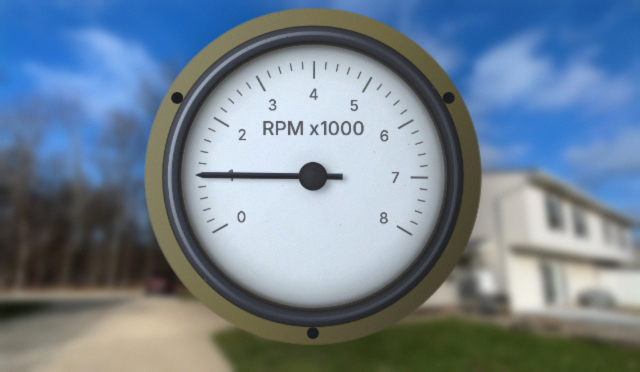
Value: value=1000 unit=rpm
